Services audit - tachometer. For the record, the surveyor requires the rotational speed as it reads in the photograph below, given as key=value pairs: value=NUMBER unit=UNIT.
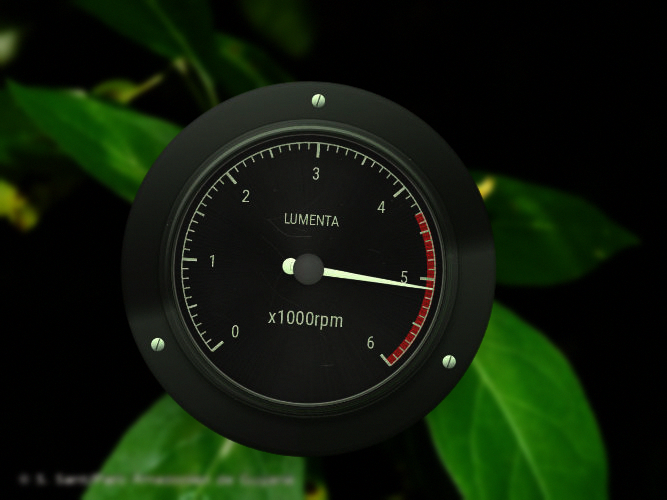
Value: value=5100 unit=rpm
